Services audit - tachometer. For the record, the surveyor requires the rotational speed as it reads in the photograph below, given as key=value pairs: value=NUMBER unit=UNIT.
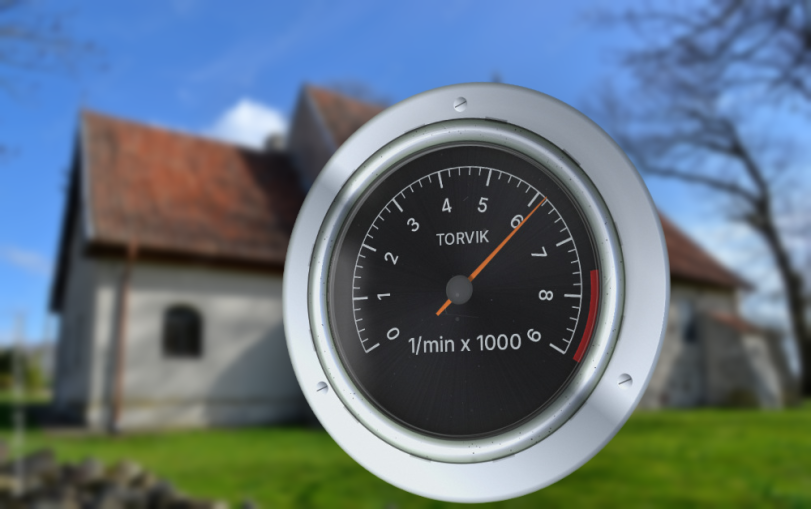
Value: value=6200 unit=rpm
